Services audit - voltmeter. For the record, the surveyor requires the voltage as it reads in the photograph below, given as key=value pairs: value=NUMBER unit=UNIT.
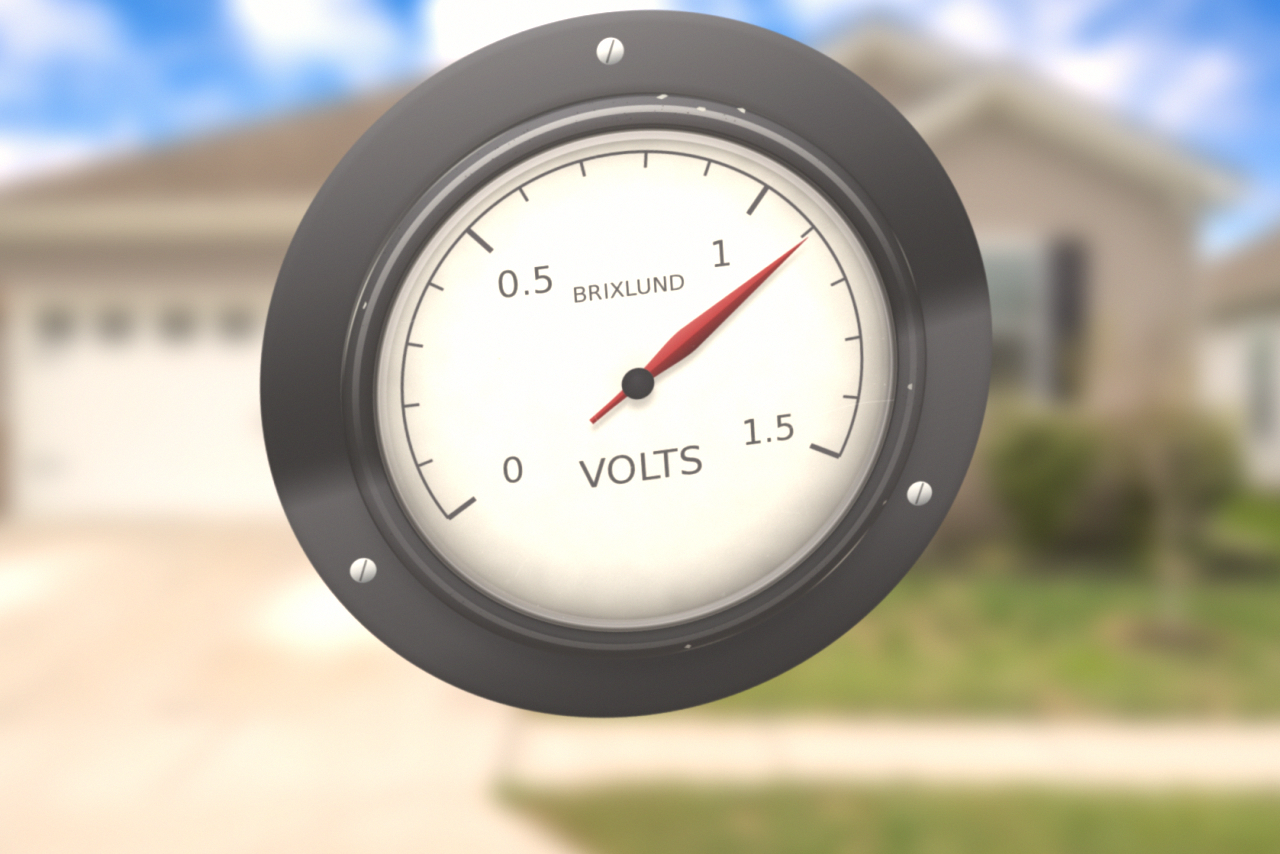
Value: value=1.1 unit=V
